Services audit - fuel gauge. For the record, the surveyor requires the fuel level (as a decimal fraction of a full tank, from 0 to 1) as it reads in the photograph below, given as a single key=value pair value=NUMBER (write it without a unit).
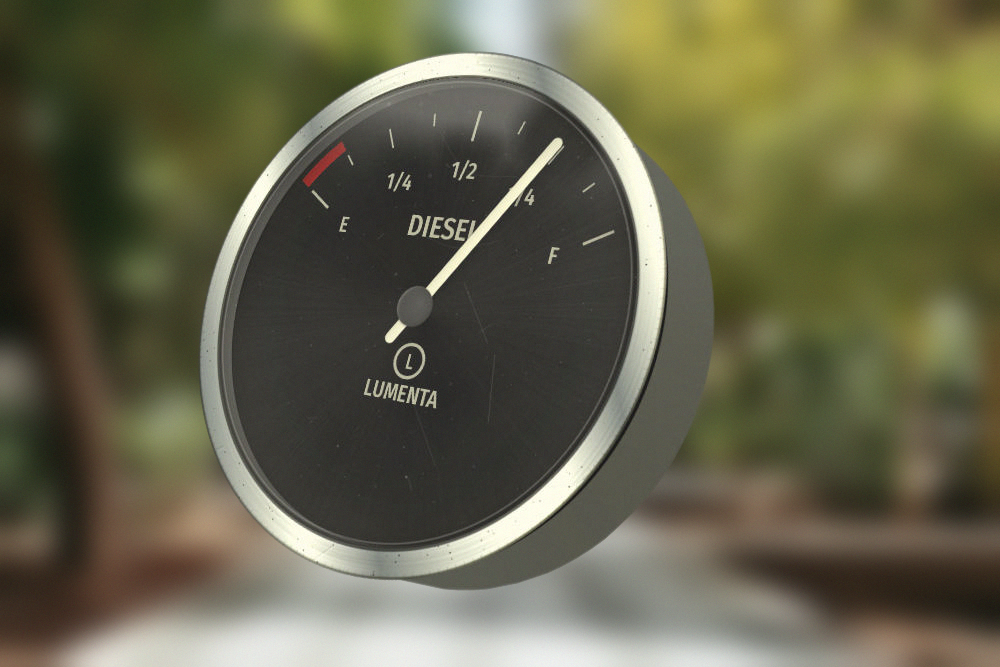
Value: value=0.75
